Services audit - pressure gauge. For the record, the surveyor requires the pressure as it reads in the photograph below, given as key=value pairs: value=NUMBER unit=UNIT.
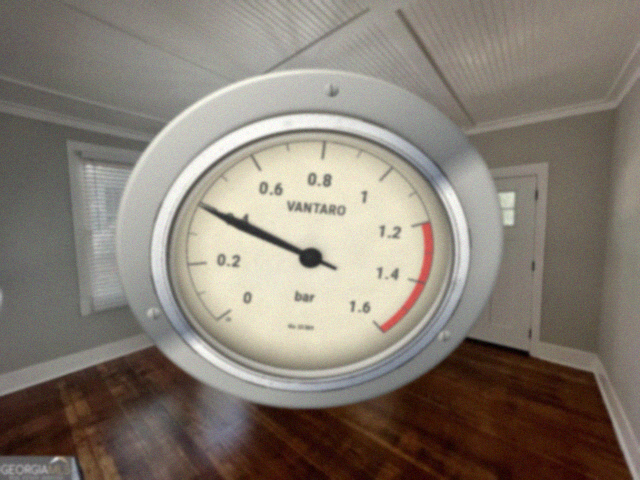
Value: value=0.4 unit=bar
